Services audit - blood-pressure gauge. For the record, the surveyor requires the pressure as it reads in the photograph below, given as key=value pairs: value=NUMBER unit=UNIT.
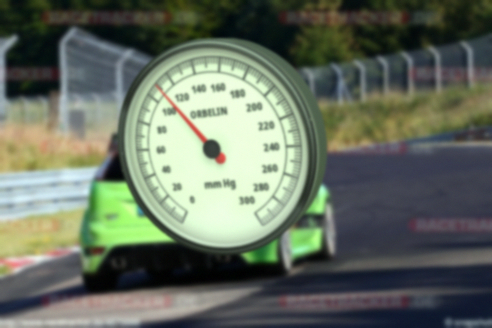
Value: value=110 unit=mmHg
